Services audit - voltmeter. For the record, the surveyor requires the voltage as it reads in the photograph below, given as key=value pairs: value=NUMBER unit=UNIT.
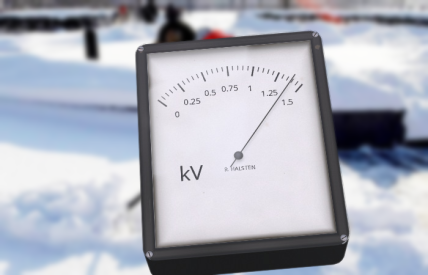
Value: value=1.4 unit=kV
